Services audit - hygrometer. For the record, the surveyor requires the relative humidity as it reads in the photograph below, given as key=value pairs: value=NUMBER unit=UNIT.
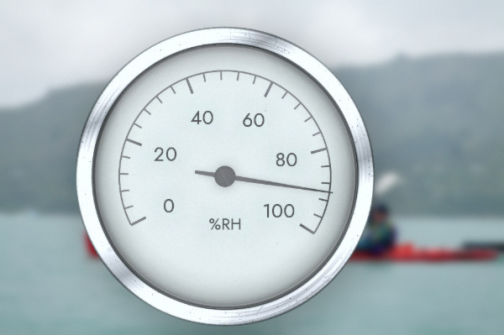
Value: value=90 unit=%
